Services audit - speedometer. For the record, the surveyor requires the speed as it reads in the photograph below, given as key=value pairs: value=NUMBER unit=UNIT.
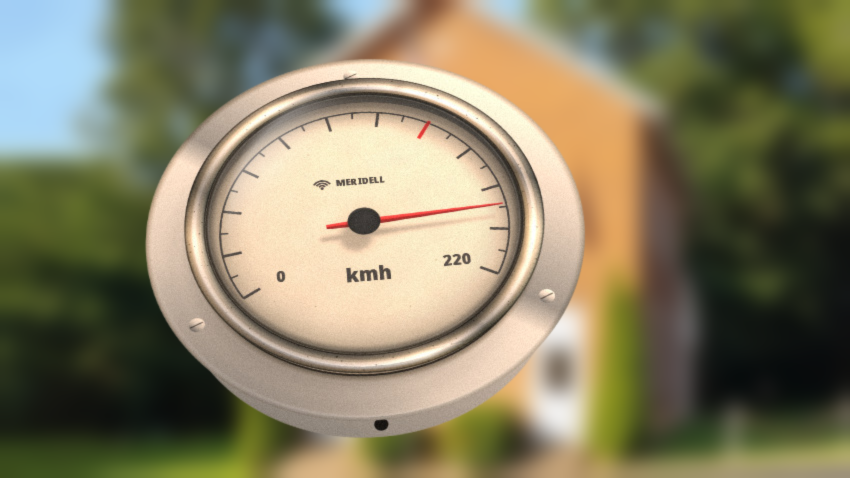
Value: value=190 unit=km/h
